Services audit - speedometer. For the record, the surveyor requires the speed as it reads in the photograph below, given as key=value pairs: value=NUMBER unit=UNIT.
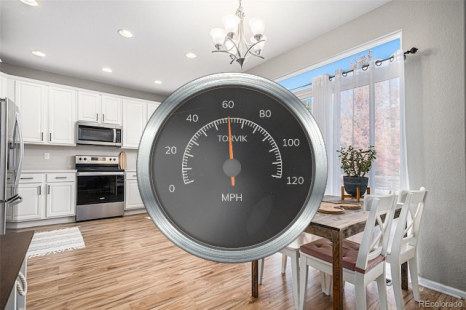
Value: value=60 unit=mph
